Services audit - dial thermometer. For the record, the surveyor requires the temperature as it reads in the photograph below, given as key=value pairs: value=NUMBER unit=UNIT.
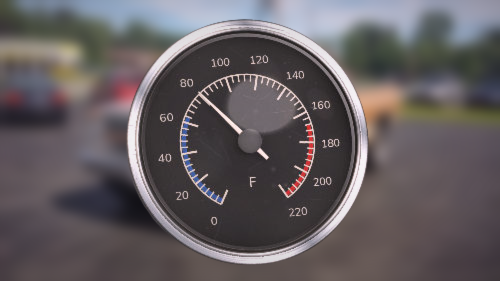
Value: value=80 unit=°F
